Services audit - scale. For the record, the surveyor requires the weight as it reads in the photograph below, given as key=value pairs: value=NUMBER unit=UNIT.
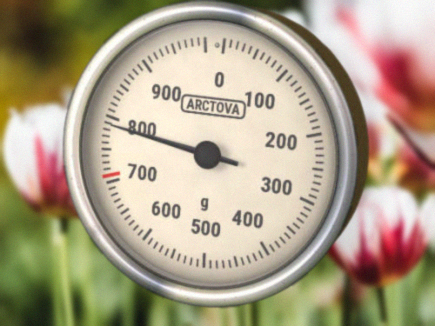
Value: value=790 unit=g
